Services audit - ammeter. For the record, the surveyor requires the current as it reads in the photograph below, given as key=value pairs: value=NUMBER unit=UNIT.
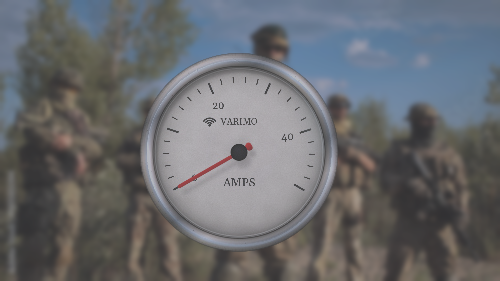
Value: value=0 unit=A
